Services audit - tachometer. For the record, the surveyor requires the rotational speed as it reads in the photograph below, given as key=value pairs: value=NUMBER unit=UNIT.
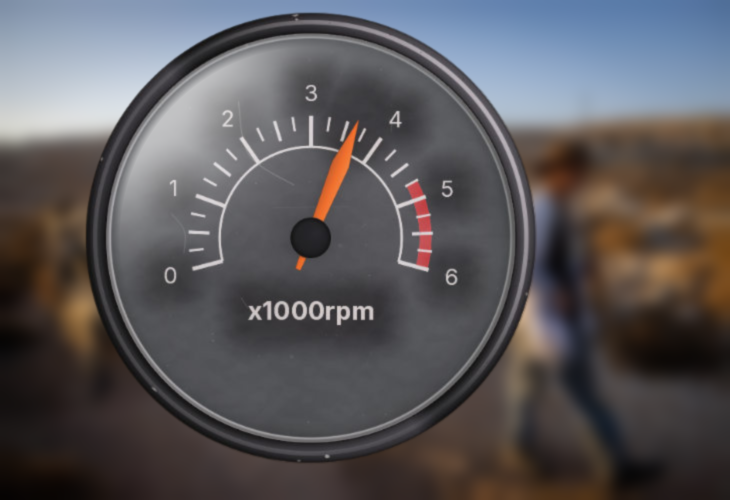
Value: value=3625 unit=rpm
